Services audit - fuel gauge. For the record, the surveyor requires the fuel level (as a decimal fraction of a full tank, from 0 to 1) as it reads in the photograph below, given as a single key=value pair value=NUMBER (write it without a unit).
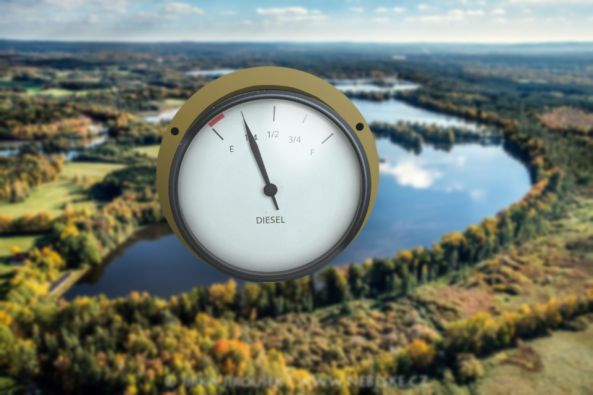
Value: value=0.25
